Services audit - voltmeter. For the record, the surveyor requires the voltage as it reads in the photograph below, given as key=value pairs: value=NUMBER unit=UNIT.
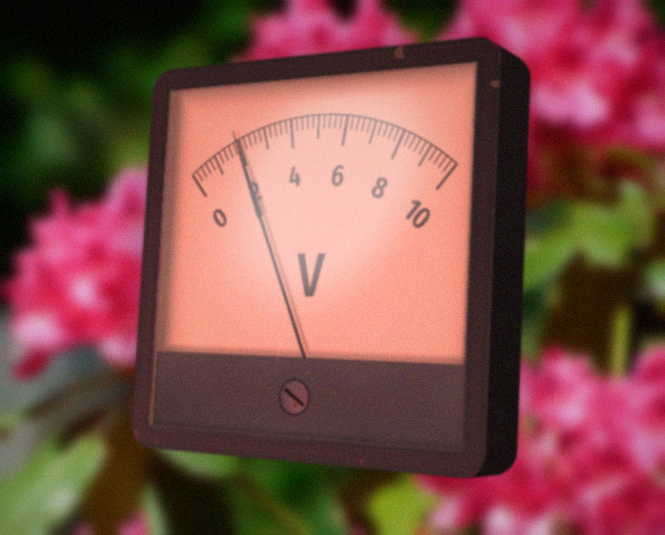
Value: value=2 unit=V
